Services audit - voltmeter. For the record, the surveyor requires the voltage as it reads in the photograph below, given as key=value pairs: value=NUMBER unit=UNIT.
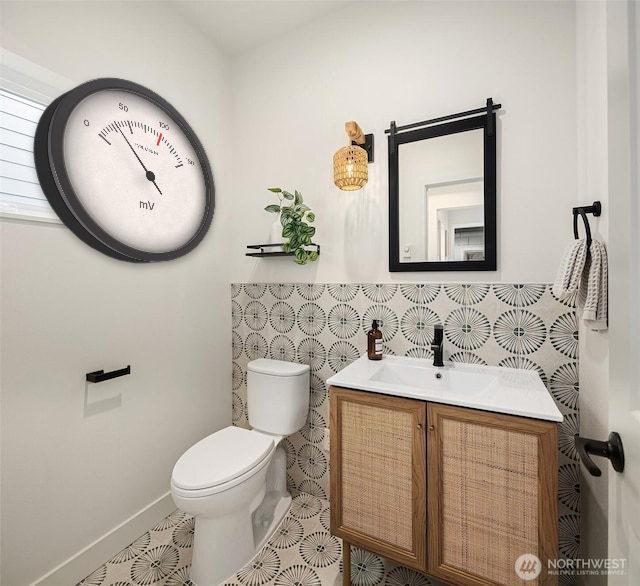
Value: value=25 unit=mV
